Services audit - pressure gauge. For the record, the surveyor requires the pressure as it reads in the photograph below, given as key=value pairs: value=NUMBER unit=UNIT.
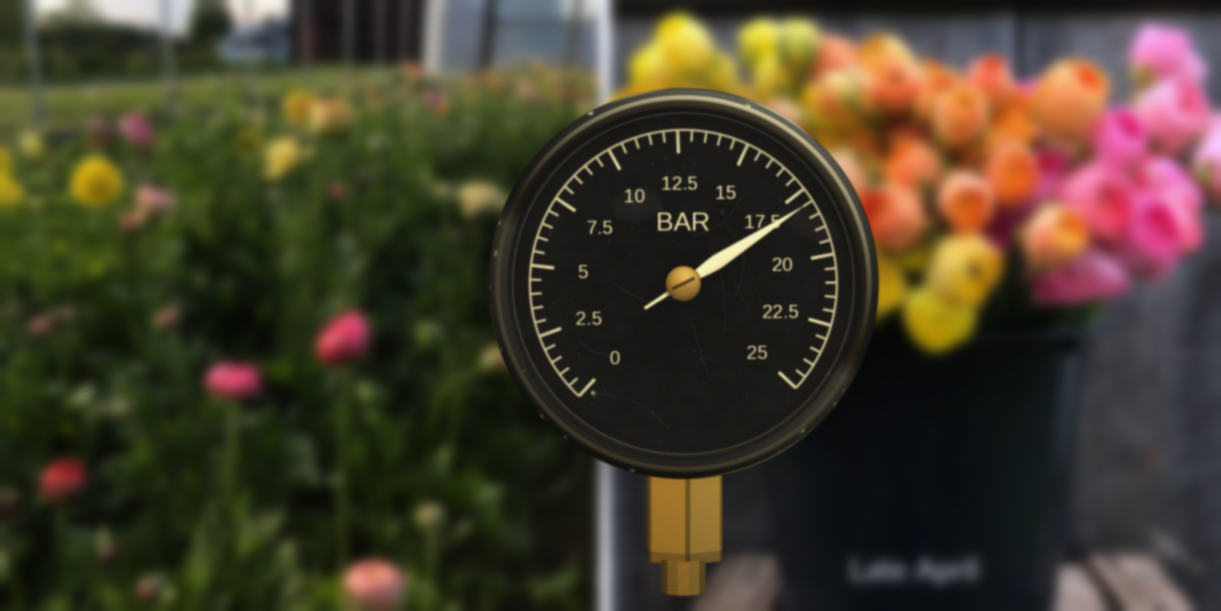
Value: value=18 unit=bar
